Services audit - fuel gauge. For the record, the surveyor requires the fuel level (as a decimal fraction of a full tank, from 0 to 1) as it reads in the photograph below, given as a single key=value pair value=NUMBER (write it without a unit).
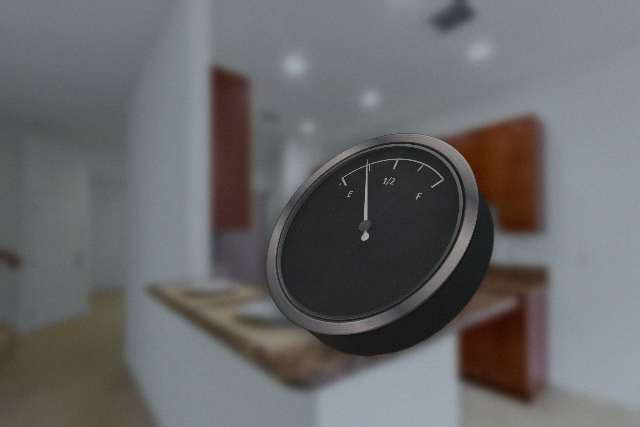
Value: value=0.25
